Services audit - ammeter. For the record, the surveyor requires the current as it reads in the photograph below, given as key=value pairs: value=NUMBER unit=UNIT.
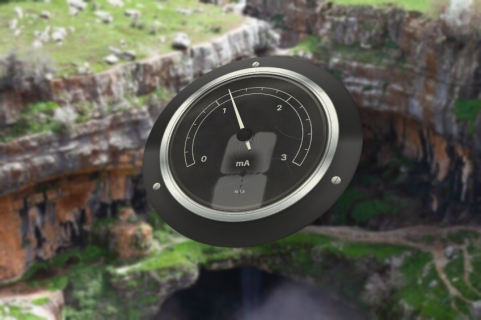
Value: value=1.2 unit=mA
